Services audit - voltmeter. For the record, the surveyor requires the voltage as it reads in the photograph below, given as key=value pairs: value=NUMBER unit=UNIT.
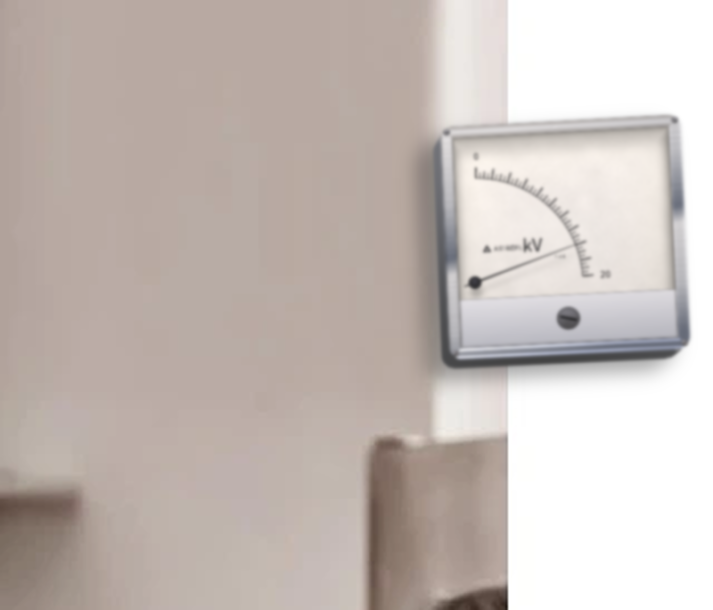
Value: value=16 unit=kV
